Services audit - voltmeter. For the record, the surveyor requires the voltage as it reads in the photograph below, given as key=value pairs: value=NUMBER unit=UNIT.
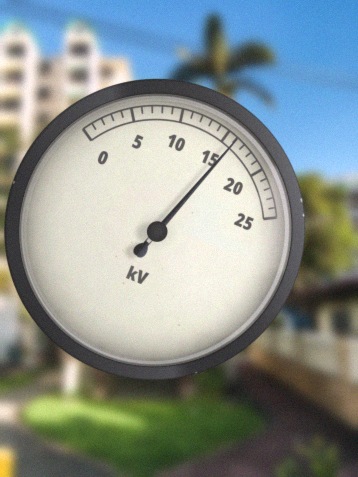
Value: value=16 unit=kV
